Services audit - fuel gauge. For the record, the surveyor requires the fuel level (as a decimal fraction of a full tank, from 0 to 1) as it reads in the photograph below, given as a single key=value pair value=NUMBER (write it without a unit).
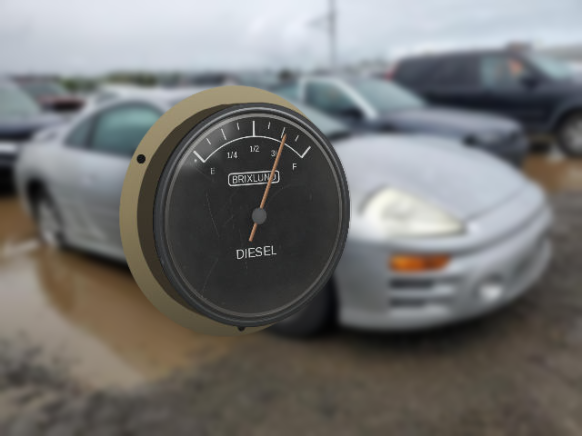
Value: value=0.75
